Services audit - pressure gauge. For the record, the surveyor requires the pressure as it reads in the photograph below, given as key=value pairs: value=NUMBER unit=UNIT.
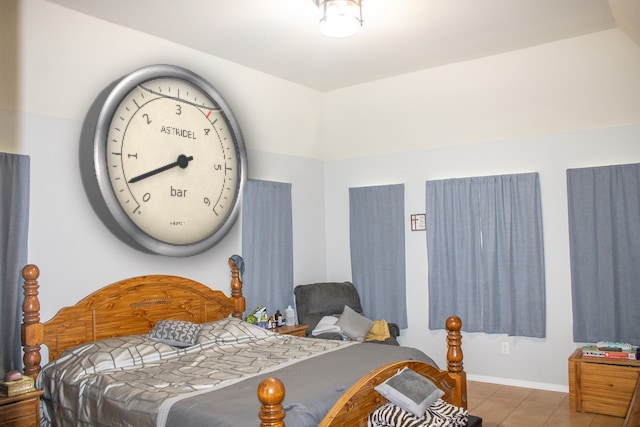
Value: value=0.5 unit=bar
